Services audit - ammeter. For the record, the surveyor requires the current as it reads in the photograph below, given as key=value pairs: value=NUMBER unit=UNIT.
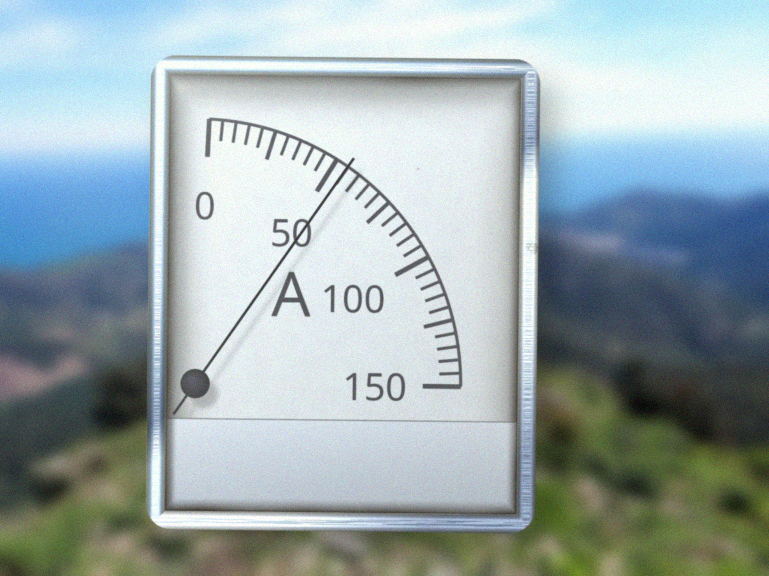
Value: value=55 unit=A
